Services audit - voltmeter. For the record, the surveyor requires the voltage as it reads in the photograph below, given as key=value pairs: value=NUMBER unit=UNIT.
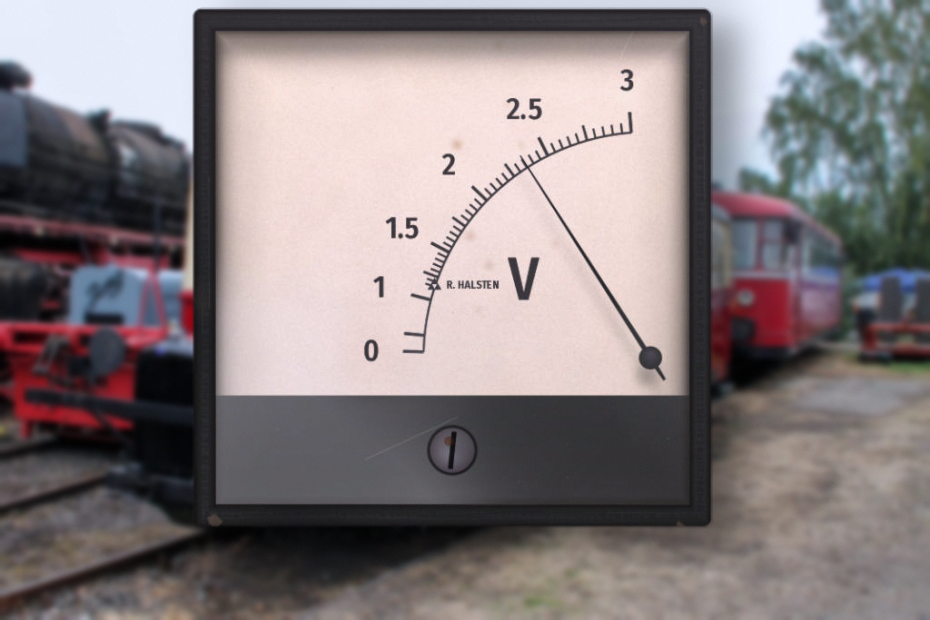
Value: value=2.35 unit=V
